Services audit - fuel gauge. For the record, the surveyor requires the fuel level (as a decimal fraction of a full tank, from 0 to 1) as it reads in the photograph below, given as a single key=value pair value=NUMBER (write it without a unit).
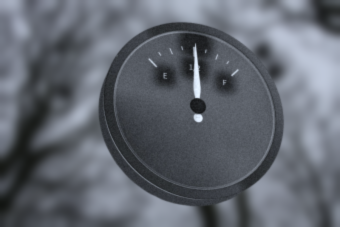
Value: value=0.5
